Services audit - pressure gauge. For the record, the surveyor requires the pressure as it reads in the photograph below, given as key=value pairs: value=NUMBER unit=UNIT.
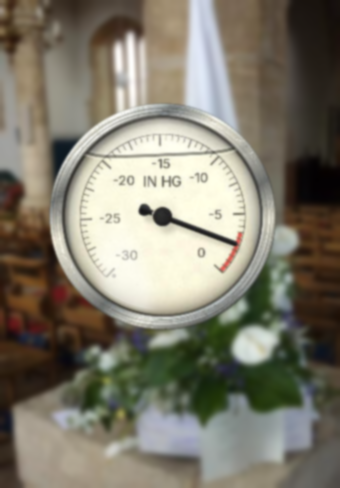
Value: value=-2.5 unit=inHg
